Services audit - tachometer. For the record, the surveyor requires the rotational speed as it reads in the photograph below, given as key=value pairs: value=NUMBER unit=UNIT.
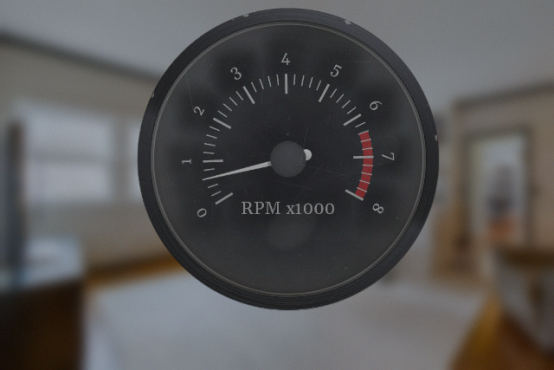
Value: value=600 unit=rpm
